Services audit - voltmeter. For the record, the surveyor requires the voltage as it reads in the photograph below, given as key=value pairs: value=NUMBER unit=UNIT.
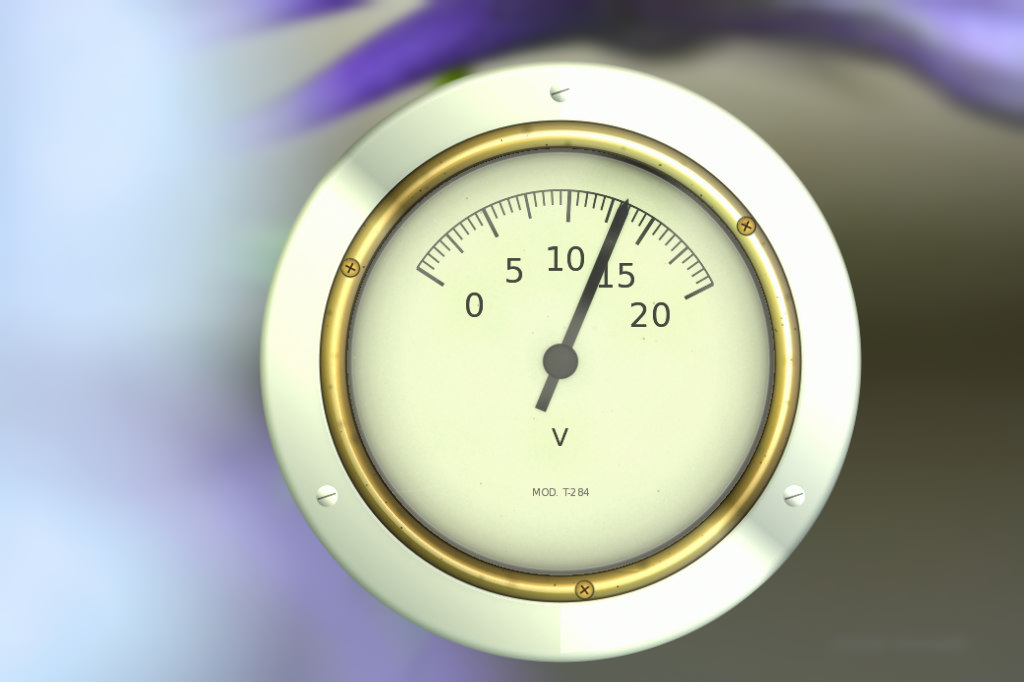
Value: value=13.25 unit=V
